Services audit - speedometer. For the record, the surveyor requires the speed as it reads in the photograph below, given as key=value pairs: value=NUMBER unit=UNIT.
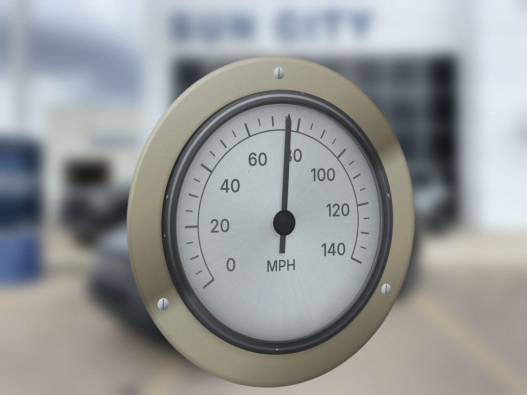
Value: value=75 unit=mph
